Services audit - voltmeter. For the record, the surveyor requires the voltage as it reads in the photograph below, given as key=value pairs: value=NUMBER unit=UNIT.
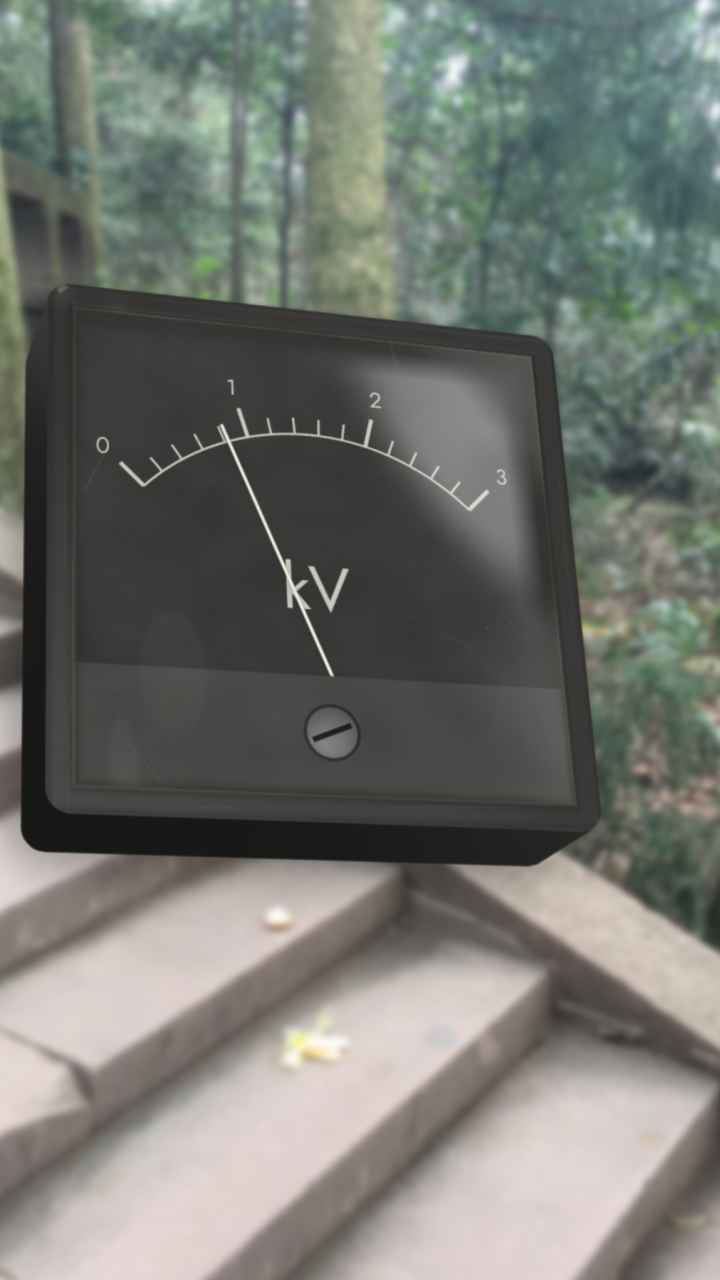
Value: value=0.8 unit=kV
